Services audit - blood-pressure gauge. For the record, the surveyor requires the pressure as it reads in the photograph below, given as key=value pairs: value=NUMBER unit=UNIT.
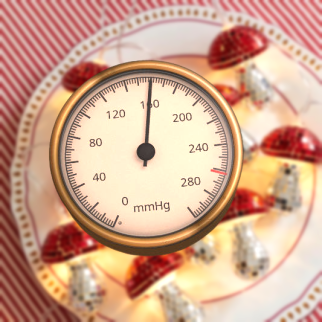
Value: value=160 unit=mmHg
